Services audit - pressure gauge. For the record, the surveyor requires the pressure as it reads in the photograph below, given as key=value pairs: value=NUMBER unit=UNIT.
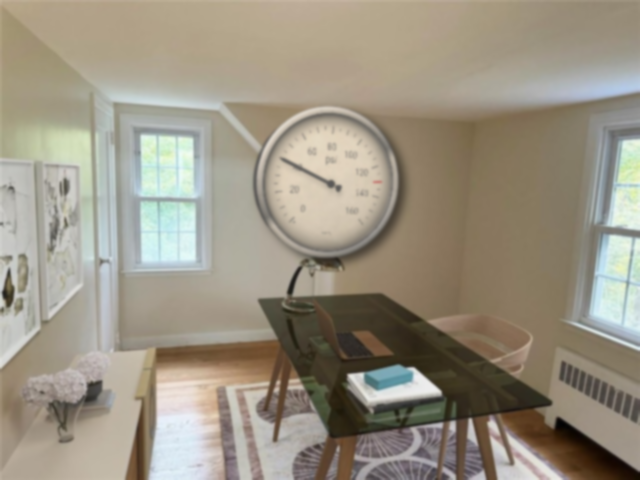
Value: value=40 unit=psi
